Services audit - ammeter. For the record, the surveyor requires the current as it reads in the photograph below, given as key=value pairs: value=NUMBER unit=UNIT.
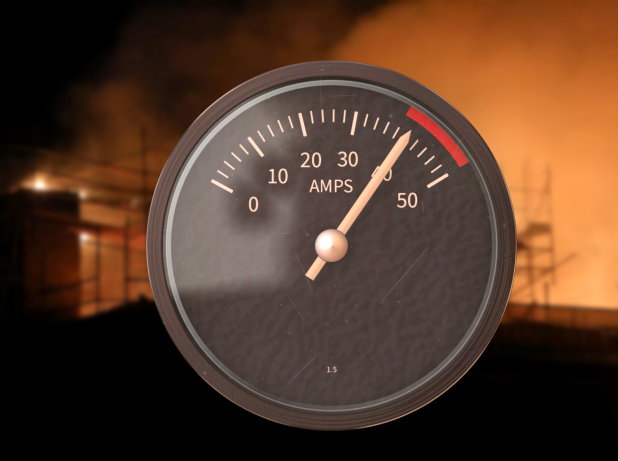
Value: value=40 unit=A
